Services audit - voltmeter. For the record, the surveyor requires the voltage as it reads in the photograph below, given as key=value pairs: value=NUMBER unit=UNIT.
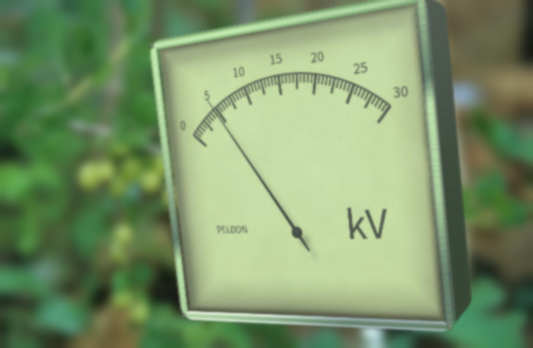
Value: value=5 unit=kV
